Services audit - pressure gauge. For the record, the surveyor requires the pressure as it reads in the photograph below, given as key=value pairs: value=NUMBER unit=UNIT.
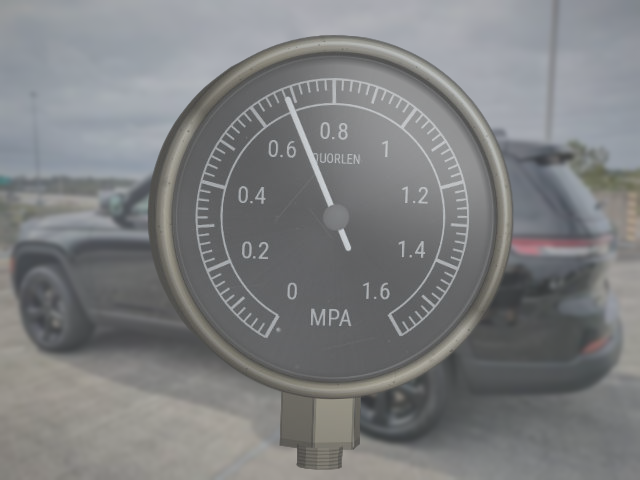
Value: value=0.68 unit=MPa
